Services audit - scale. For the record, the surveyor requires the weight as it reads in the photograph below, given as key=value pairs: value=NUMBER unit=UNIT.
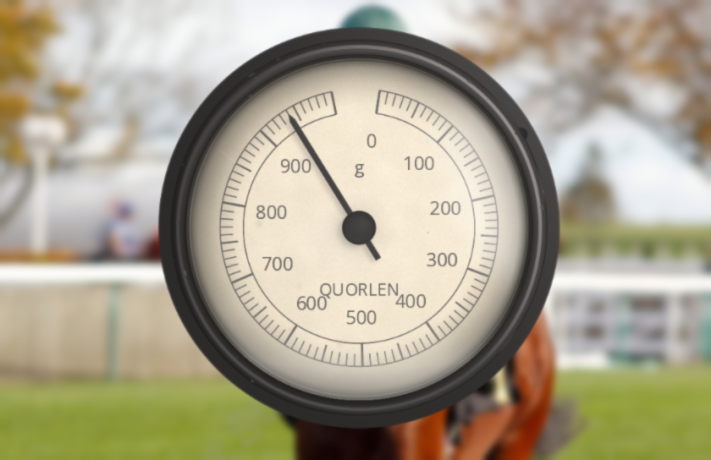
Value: value=940 unit=g
